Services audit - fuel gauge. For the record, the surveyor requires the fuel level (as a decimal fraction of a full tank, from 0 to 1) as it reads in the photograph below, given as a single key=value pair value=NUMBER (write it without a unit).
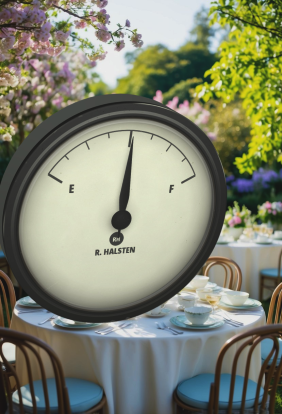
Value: value=0.5
